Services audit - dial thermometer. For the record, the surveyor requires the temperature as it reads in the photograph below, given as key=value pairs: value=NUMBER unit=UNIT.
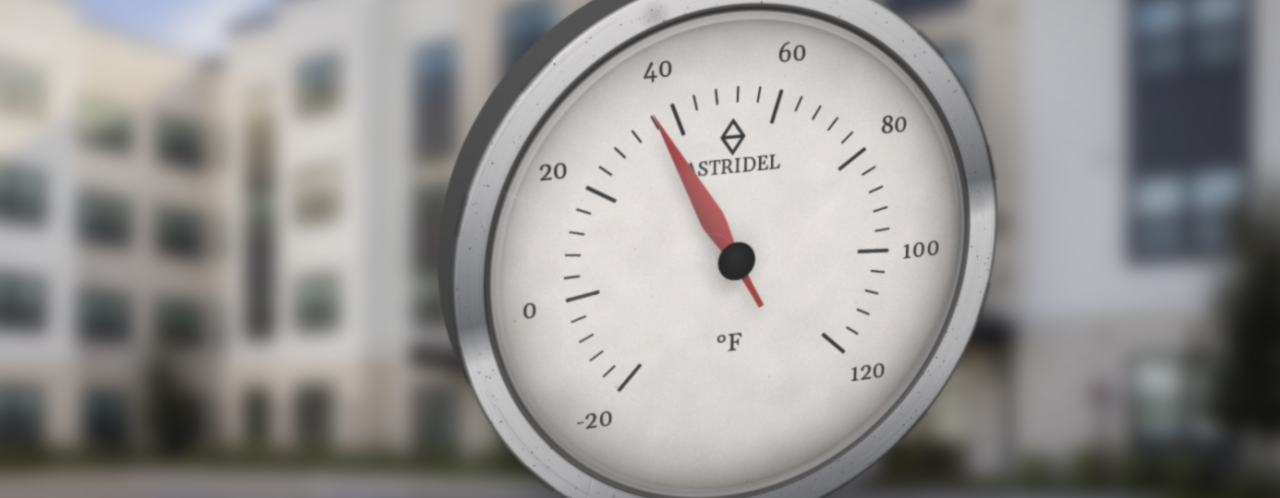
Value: value=36 unit=°F
